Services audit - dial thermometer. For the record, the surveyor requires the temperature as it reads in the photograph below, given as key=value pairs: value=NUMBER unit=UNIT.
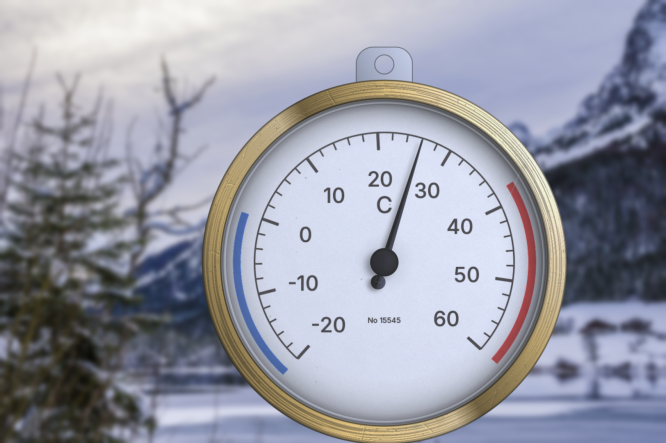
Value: value=26 unit=°C
